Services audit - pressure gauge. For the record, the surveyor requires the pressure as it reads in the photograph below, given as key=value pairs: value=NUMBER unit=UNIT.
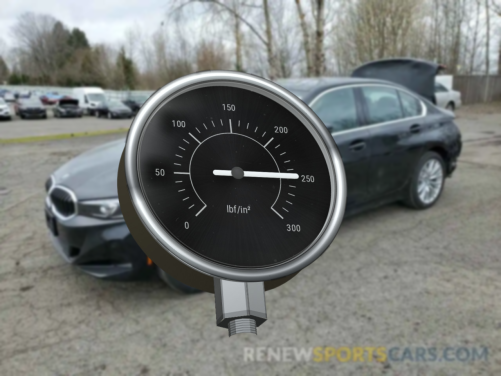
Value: value=250 unit=psi
